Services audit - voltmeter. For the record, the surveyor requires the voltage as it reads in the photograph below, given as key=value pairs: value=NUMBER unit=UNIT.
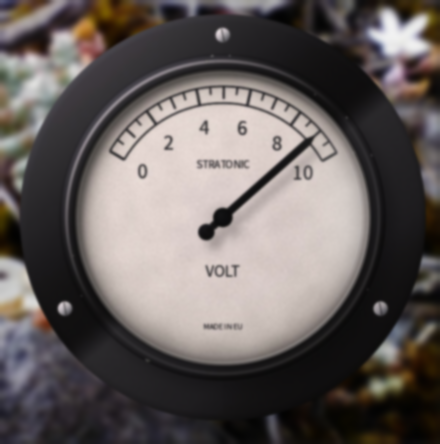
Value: value=9 unit=V
